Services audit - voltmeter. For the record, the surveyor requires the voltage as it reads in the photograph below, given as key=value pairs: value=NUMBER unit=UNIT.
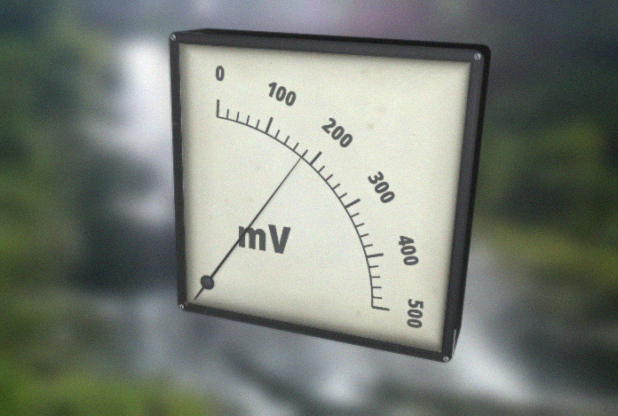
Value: value=180 unit=mV
